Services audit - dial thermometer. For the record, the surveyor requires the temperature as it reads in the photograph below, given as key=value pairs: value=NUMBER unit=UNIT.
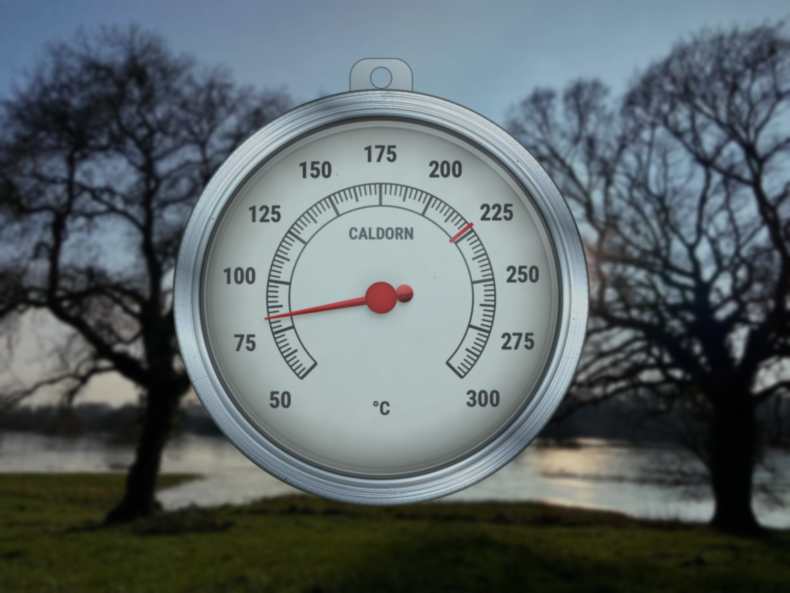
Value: value=82.5 unit=°C
